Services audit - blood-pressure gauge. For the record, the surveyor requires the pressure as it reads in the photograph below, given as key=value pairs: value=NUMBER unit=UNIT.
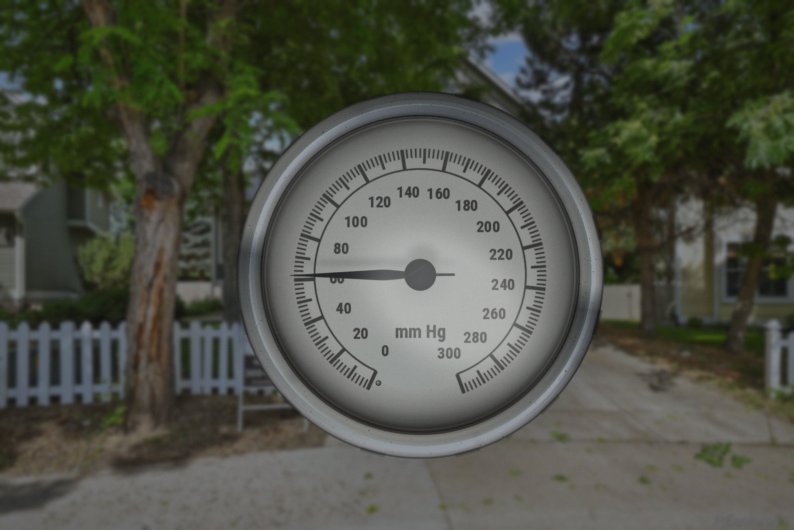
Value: value=62 unit=mmHg
